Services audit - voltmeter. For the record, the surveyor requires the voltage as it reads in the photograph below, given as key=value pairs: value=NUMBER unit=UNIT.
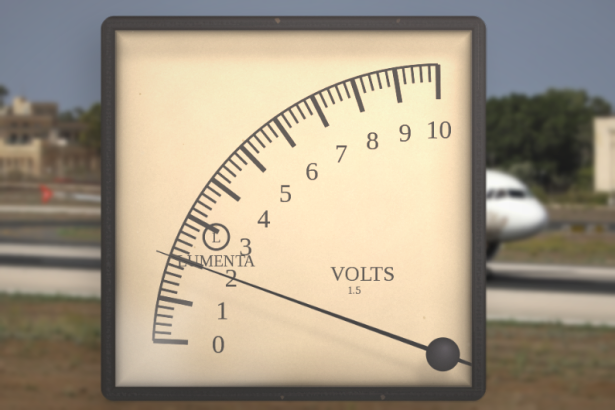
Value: value=2 unit=V
